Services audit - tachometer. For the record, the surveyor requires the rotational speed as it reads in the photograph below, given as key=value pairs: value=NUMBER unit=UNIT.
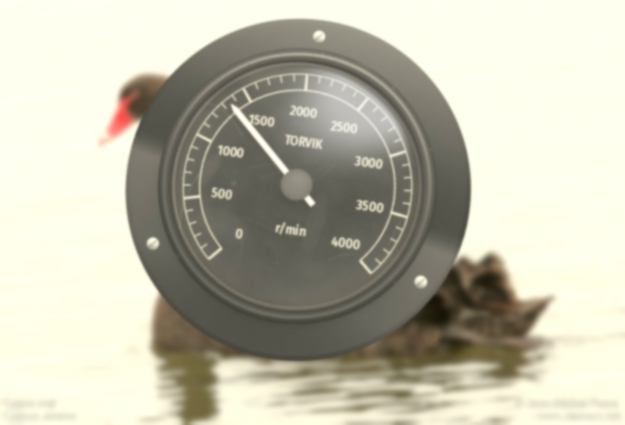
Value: value=1350 unit=rpm
